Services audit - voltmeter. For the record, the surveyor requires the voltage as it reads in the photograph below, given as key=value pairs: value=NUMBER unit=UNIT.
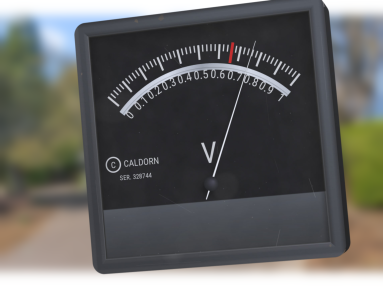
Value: value=0.76 unit=V
